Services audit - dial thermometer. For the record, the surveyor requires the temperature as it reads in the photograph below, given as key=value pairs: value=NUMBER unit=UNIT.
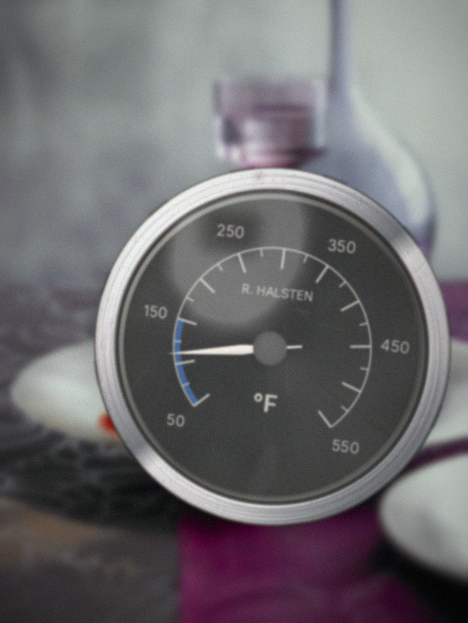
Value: value=112.5 unit=°F
